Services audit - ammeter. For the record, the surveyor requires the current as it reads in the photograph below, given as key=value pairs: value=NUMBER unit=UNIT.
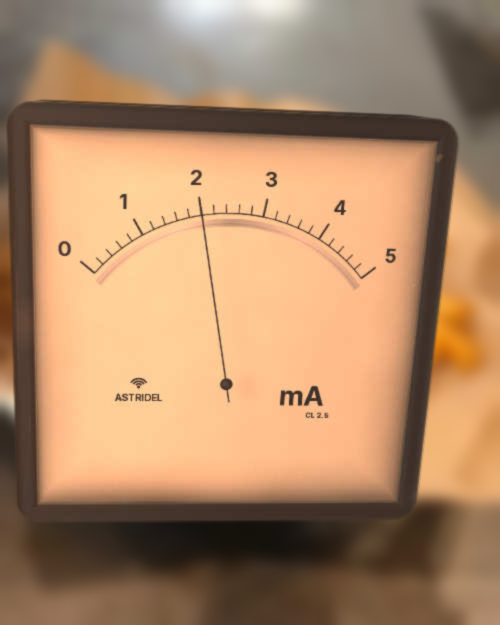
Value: value=2 unit=mA
